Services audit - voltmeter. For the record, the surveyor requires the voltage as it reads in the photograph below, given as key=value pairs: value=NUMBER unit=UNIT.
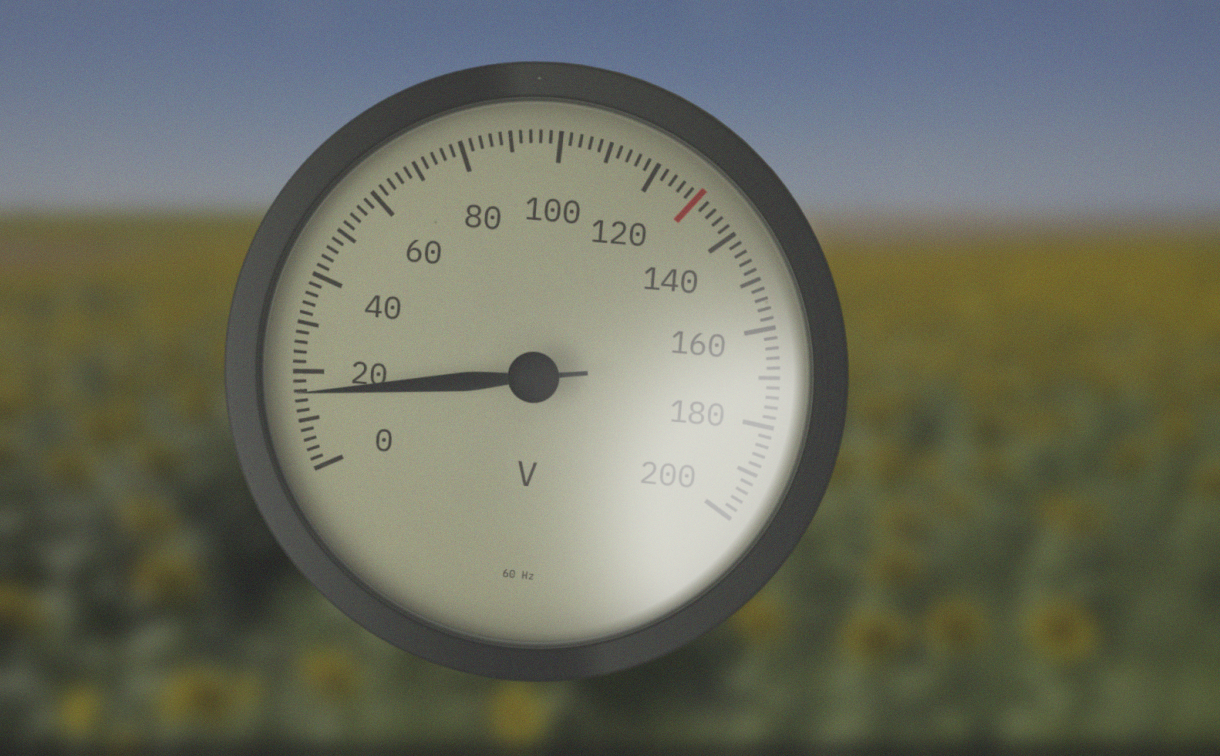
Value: value=16 unit=V
